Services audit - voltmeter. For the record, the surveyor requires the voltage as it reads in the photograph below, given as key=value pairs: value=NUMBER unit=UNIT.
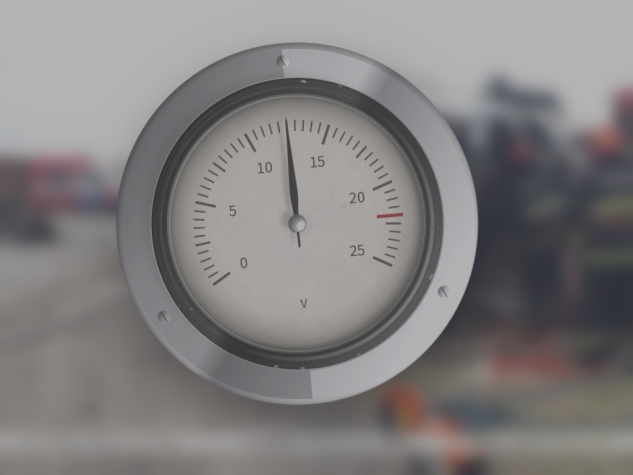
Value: value=12.5 unit=V
